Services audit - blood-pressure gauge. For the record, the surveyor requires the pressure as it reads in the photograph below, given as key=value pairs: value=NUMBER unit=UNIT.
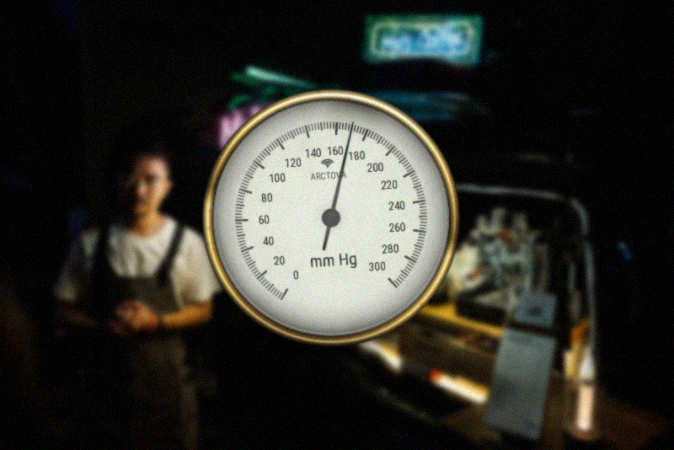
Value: value=170 unit=mmHg
